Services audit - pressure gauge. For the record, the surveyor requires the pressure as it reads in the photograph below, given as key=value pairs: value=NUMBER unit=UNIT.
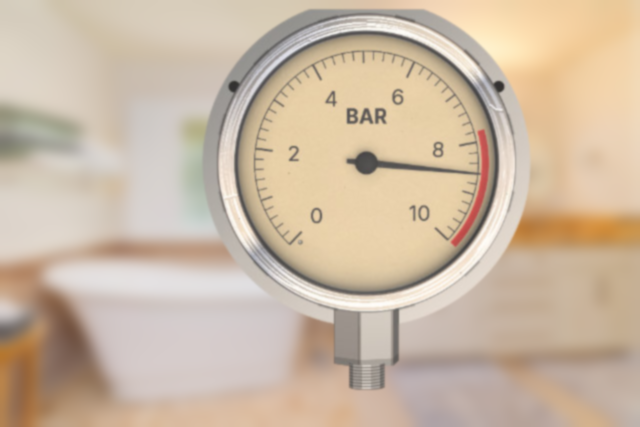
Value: value=8.6 unit=bar
